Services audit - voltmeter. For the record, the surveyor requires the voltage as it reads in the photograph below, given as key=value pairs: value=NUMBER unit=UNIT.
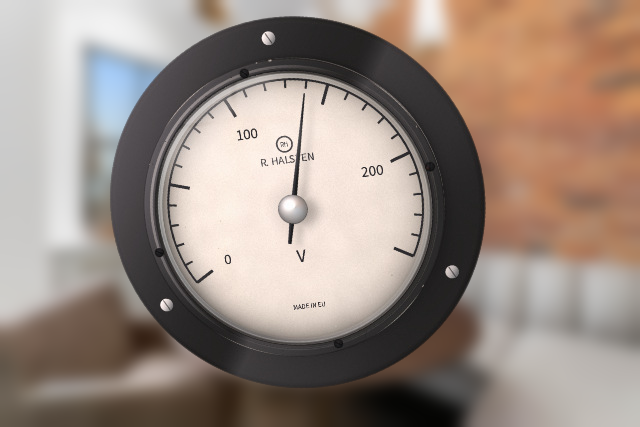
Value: value=140 unit=V
